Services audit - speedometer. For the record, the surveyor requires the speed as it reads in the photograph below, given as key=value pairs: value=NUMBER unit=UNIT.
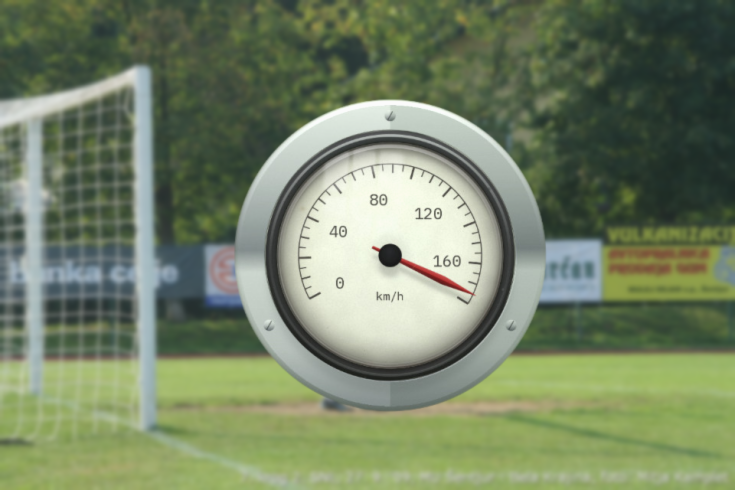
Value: value=175 unit=km/h
